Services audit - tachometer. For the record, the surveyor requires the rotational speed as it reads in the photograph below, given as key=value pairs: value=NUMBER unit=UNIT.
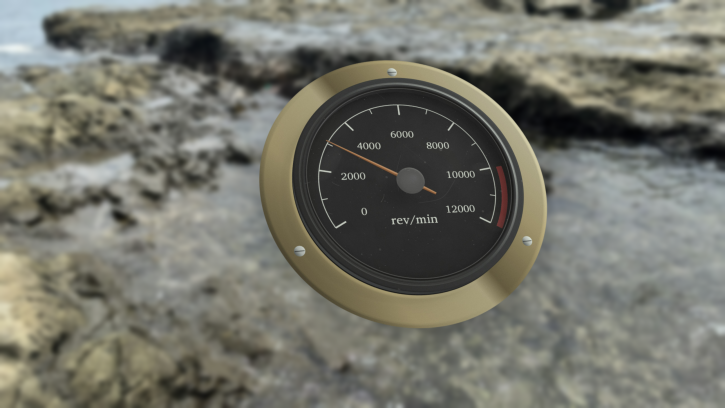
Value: value=3000 unit=rpm
